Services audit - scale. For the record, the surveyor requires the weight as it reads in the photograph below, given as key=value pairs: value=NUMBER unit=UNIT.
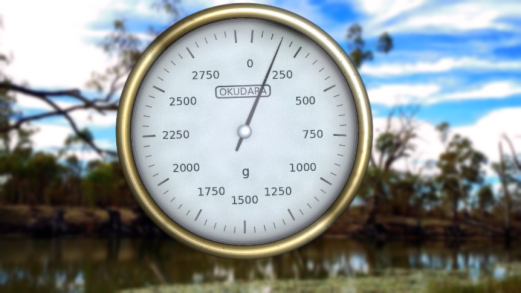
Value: value=150 unit=g
